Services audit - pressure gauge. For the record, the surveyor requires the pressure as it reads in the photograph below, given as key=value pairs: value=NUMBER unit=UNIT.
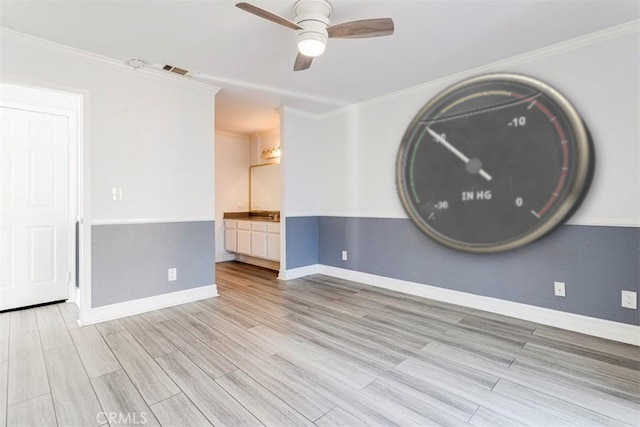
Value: value=-20 unit=inHg
